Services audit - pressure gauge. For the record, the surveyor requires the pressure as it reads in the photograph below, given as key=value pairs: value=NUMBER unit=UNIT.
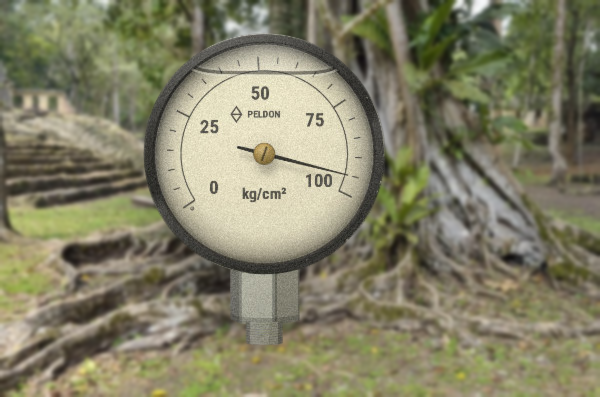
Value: value=95 unit=kg/cm²
